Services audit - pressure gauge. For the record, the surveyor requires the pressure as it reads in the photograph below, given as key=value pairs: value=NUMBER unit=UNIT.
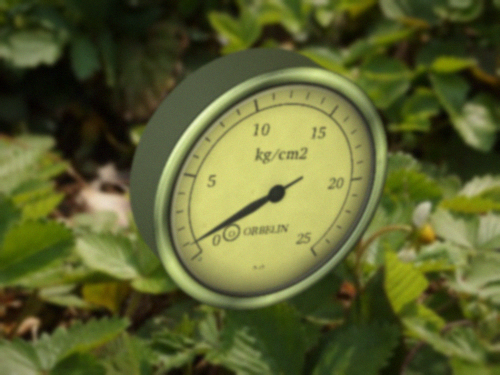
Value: value=1 unit=kg/cm²
